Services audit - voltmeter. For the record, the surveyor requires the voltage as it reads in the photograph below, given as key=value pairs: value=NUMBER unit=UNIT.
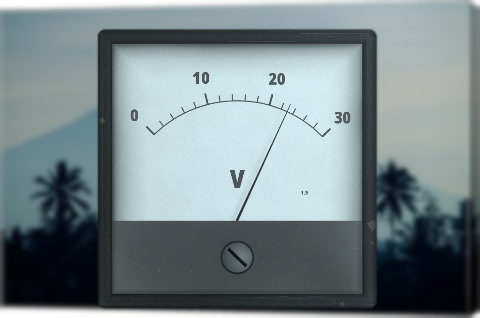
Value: value=23 unit=V
